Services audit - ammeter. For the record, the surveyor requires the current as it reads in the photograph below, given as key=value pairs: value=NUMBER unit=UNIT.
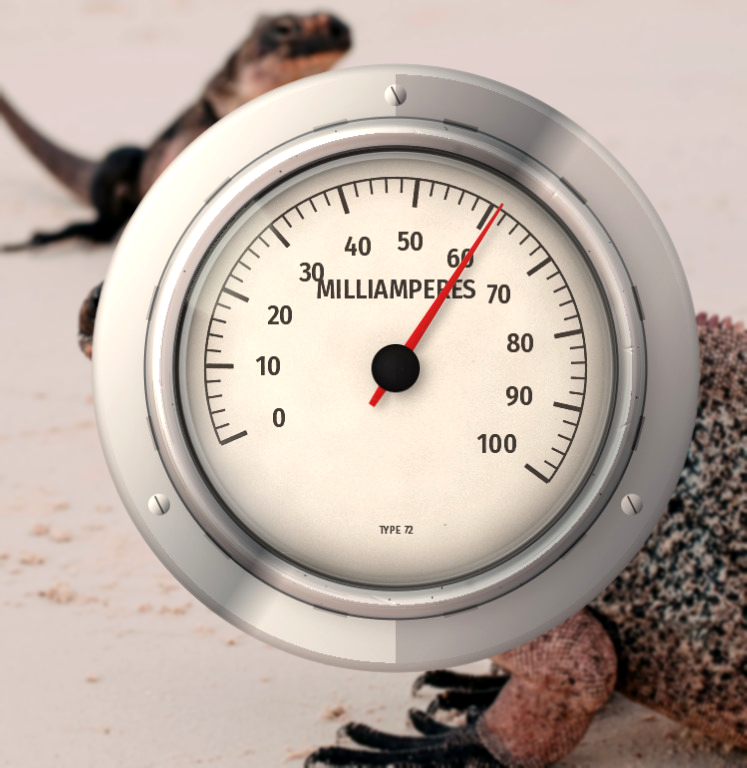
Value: value=61 unit=mA
